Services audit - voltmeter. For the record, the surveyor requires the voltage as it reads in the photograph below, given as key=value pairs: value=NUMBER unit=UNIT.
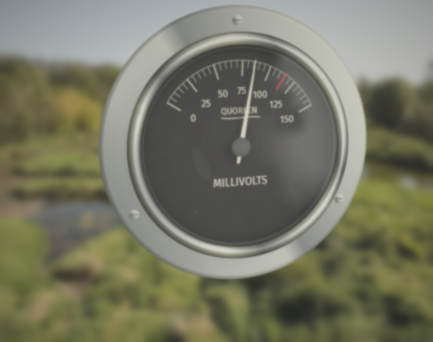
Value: value=85 unit=mV
